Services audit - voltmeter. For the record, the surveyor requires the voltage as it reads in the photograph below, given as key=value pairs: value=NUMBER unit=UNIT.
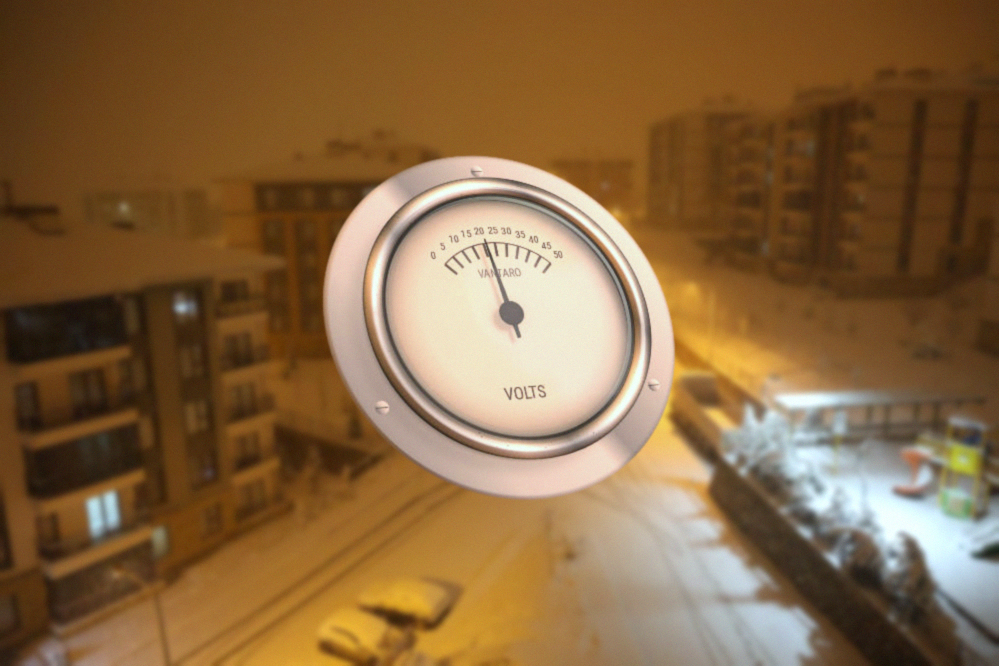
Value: value=20 unit=V
